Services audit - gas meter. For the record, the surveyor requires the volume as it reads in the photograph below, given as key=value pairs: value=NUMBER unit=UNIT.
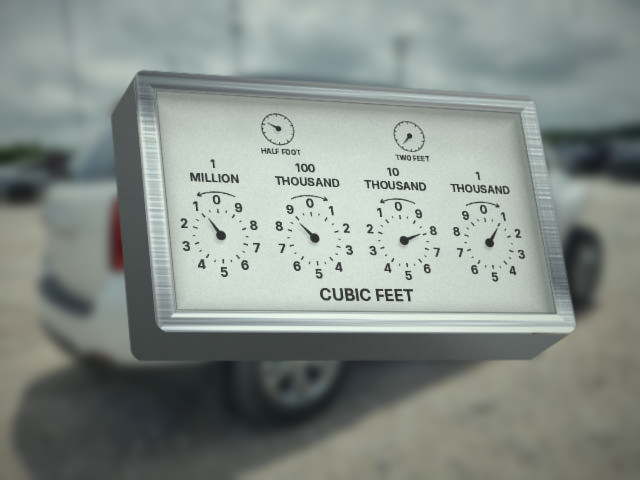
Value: value=88100 unit=ft³
